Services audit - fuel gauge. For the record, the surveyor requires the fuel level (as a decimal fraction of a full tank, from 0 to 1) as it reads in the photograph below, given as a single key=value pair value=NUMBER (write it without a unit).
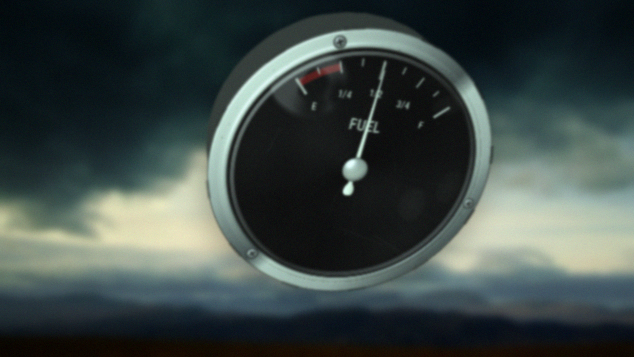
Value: value=0.5
